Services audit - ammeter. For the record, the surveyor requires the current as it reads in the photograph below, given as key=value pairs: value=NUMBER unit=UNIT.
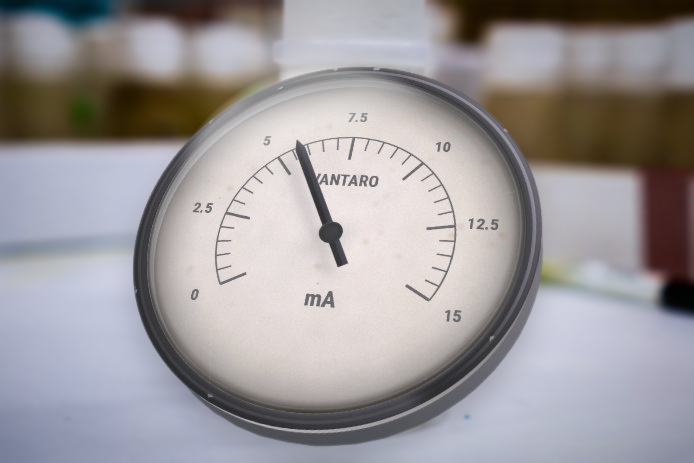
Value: value=5.75 unit=mA
